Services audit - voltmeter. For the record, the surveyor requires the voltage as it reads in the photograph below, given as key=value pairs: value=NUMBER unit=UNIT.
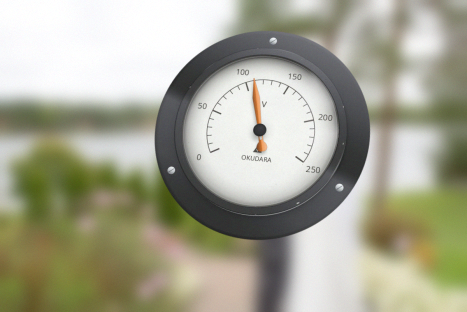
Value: value=110 unit=V
